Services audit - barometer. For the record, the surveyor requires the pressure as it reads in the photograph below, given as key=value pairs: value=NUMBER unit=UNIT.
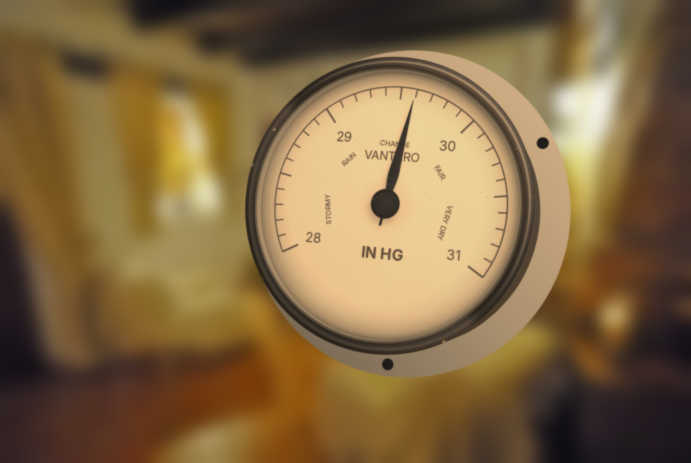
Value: value=29.6 unit=inHg
